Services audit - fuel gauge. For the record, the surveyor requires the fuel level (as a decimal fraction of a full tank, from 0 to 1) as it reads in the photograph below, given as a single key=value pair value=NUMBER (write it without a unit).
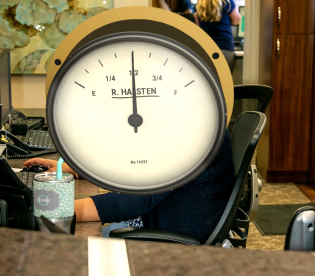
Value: value=0.5
